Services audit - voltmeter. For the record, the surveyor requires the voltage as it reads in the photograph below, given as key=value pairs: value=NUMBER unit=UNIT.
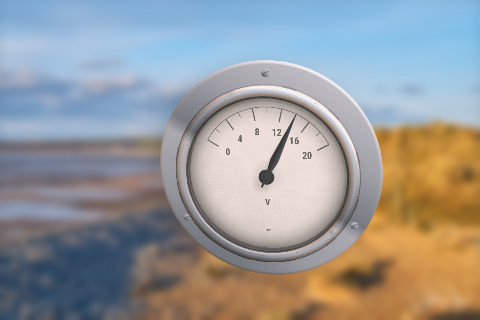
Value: value=14 unit=V
